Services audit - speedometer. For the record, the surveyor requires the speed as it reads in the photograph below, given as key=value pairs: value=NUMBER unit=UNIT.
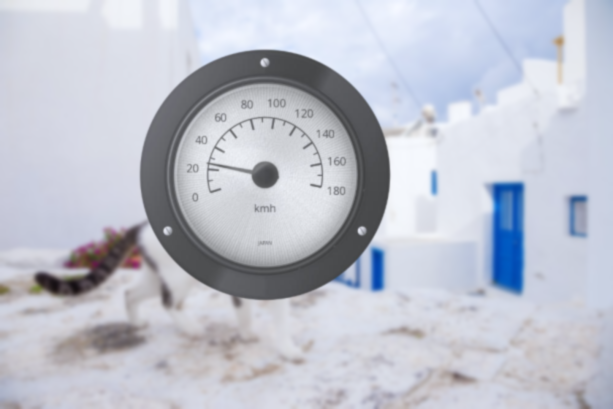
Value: value=25 unit=km/h
